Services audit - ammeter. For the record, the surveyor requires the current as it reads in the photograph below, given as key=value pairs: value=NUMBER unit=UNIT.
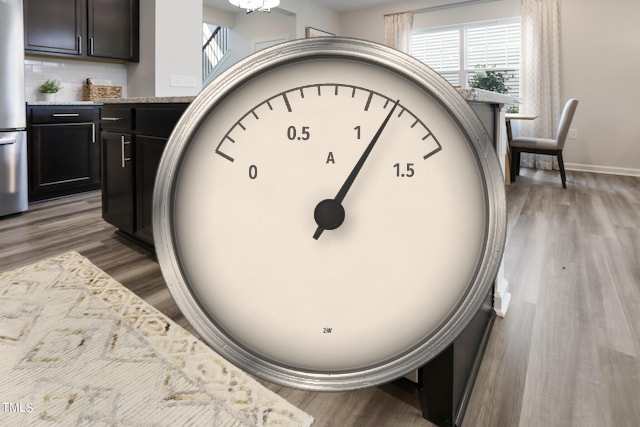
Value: value=1.15 unit=A
